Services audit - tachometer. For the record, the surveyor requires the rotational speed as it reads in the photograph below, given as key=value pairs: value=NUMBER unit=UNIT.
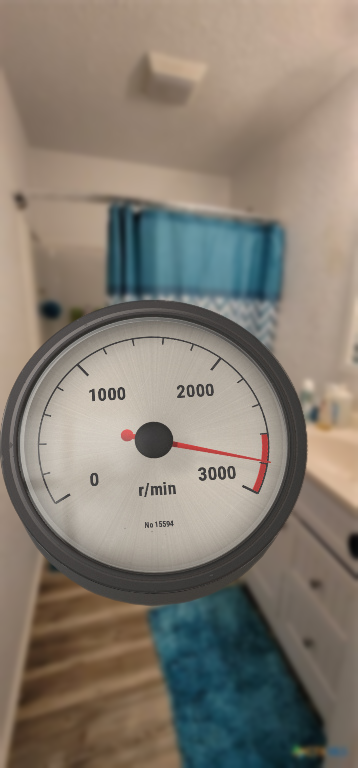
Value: value=2800 unit=rpm
